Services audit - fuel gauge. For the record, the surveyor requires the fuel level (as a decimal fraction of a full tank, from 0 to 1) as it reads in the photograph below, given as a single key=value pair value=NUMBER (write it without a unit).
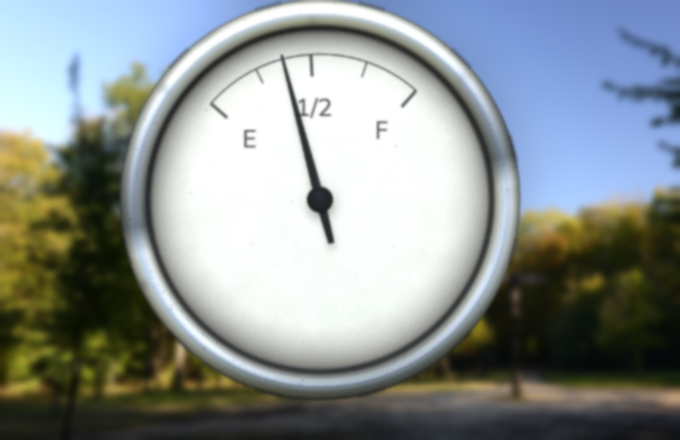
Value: value=0.375
